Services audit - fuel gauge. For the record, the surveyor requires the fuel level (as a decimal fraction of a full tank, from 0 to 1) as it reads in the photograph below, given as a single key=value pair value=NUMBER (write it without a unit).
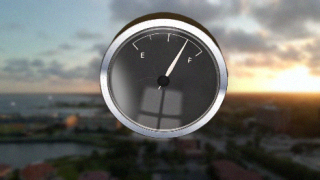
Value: value=0.75
